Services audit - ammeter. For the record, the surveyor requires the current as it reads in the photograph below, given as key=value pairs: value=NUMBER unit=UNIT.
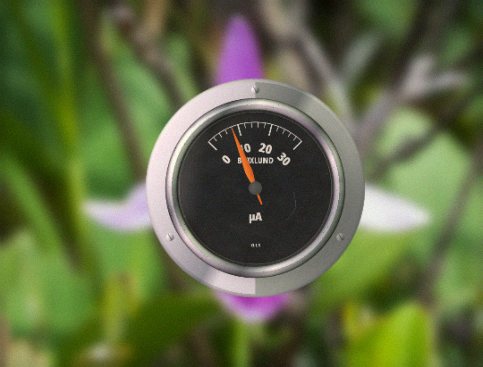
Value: value=8 unit=µA
